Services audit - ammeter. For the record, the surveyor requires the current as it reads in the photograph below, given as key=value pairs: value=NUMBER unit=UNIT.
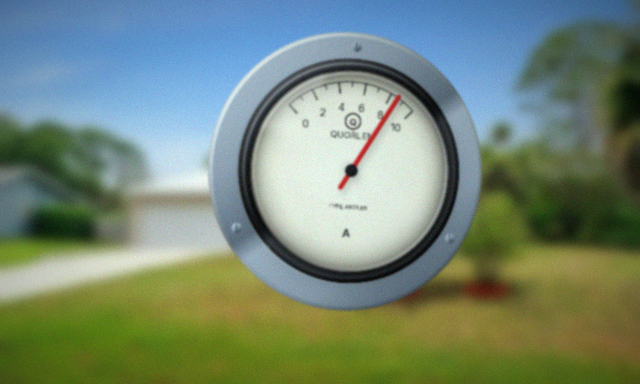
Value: value=8.5 unit=A
